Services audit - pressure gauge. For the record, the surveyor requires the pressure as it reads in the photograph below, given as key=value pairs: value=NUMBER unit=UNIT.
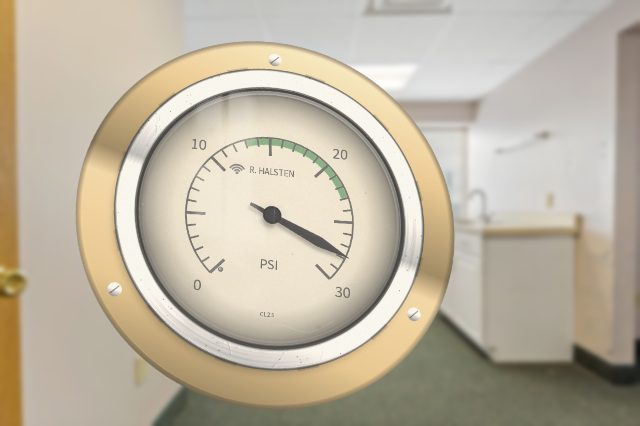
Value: value=28 unit=psi
